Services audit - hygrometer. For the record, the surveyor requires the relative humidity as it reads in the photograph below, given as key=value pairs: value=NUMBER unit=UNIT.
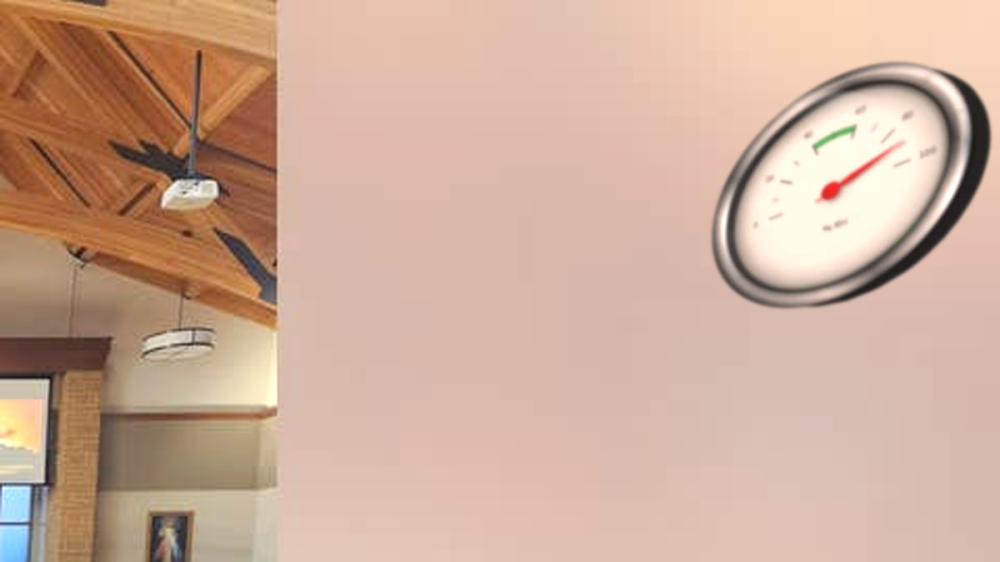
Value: value=90 unit=%
